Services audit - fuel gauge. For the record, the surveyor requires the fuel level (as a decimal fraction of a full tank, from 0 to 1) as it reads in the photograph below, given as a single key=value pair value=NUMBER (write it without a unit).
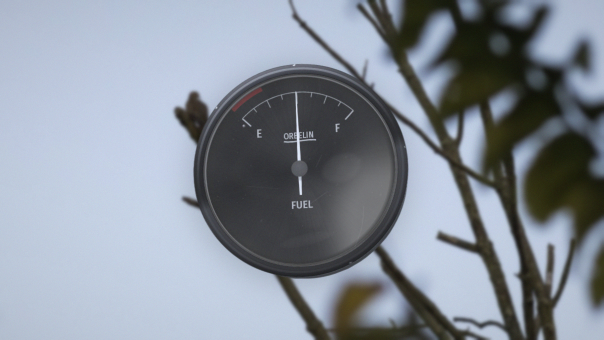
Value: value=0.5
